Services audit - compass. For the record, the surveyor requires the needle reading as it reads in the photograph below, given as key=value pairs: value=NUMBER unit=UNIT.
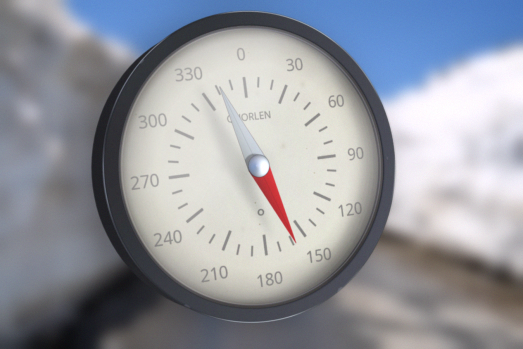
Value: value=160 unit=°
